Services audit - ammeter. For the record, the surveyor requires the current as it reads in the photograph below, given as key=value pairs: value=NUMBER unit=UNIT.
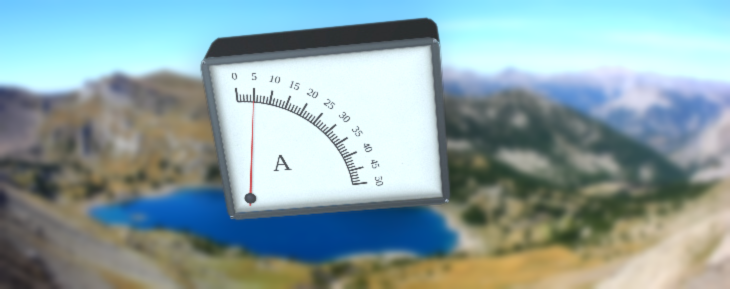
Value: value=5 unit=A
